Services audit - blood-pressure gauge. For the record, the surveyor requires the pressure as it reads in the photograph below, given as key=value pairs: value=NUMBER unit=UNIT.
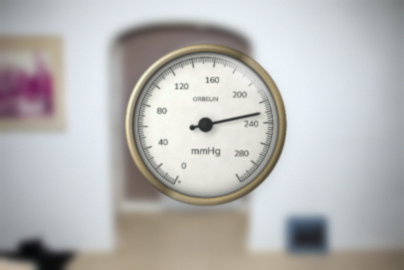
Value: value=230 unit=mmHg
